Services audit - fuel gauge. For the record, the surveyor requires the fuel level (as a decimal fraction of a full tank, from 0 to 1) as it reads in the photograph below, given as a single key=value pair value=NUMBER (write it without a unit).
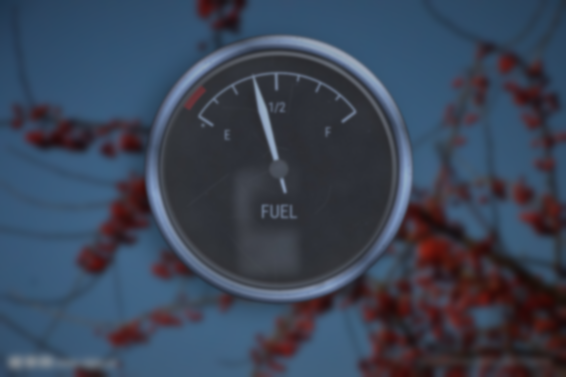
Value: value=0.375
